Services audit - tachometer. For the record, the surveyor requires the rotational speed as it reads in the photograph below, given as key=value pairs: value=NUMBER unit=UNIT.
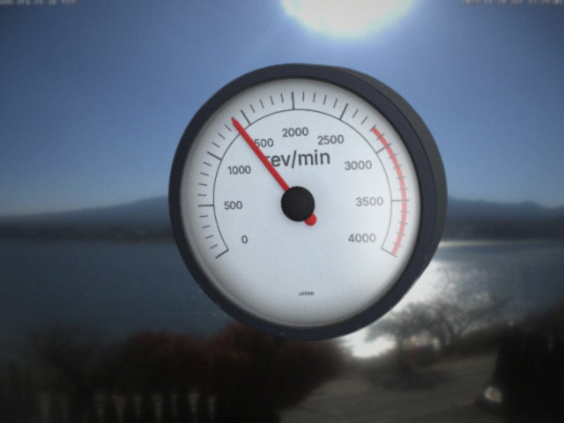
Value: value=1400 unit=rpm
